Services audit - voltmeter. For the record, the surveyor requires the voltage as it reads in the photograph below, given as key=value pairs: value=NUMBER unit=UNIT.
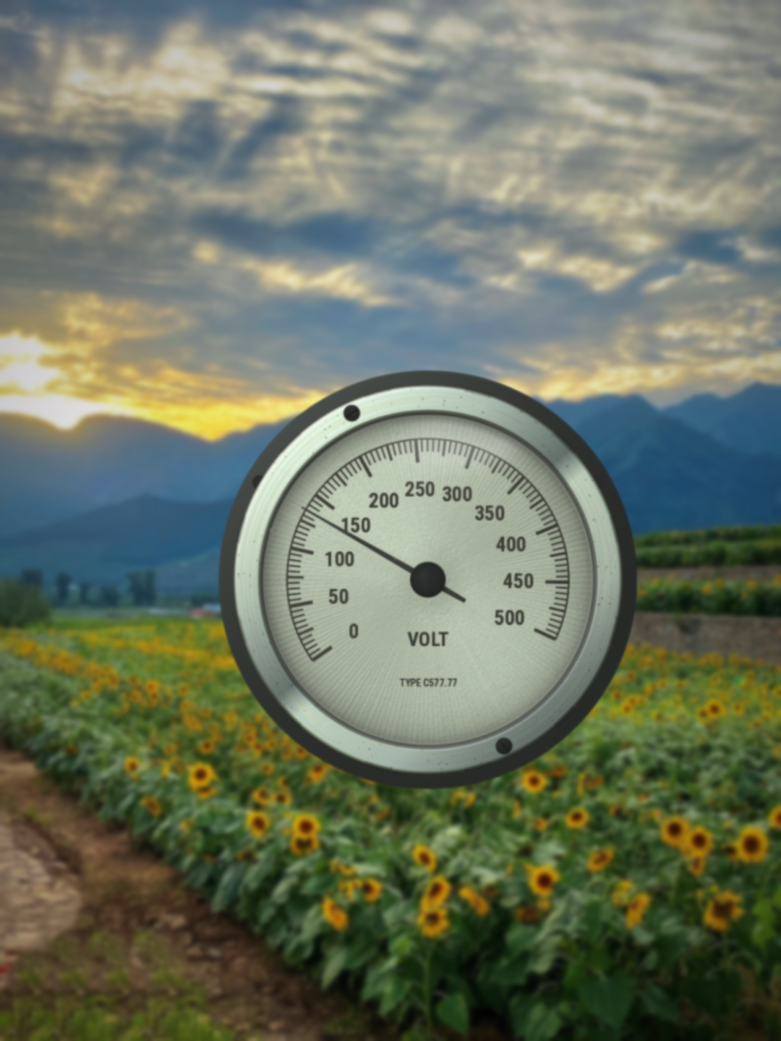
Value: value=135 unit=V
